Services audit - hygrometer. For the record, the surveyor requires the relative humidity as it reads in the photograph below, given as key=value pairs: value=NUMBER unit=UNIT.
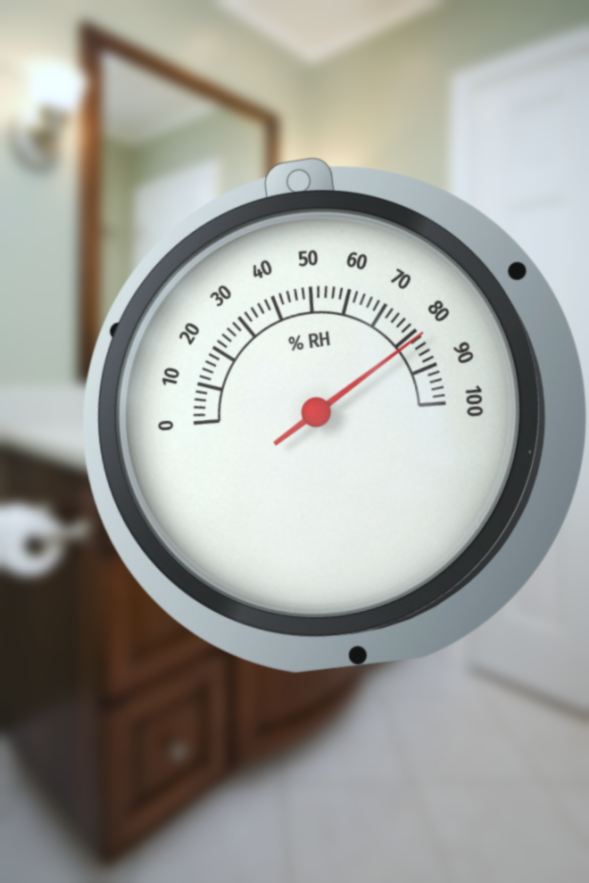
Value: value=82 unit=%
